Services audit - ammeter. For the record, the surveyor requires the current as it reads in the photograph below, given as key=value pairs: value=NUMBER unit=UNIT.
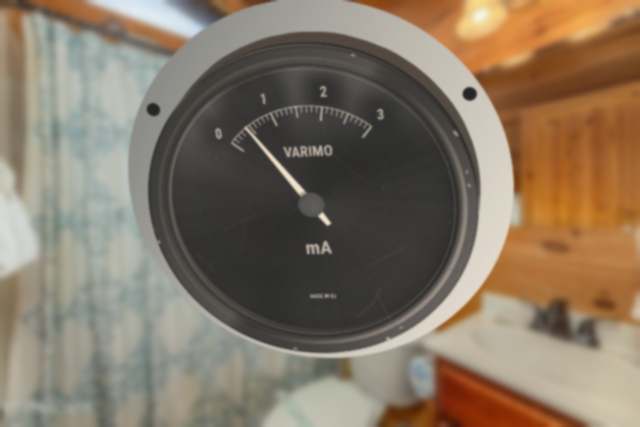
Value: value=0.5 unit=mA
